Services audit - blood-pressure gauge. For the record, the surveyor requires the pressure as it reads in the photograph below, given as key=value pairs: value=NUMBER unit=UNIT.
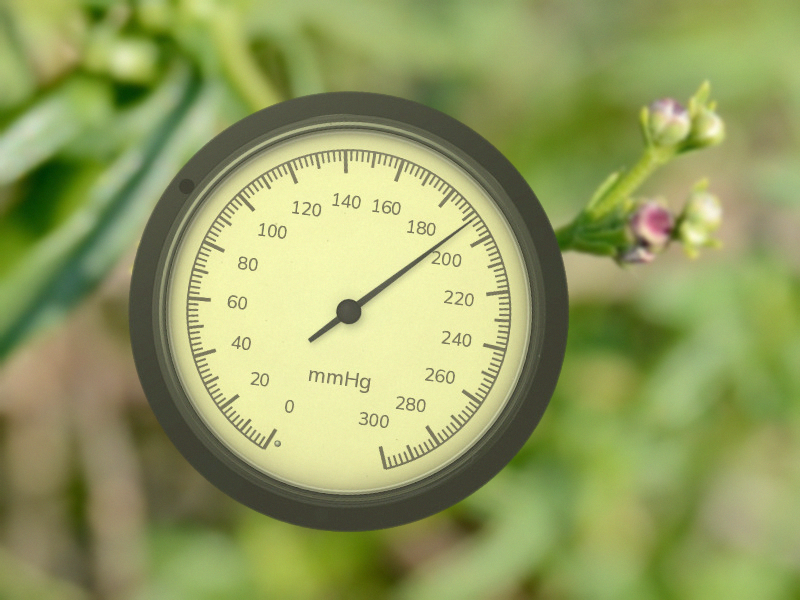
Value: value=192 unit=mmHg
